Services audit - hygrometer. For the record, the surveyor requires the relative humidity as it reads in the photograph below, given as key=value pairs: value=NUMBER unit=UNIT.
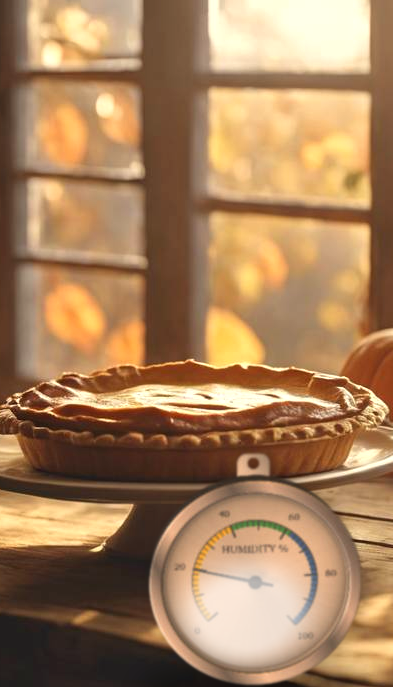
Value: value=20 unit=%
